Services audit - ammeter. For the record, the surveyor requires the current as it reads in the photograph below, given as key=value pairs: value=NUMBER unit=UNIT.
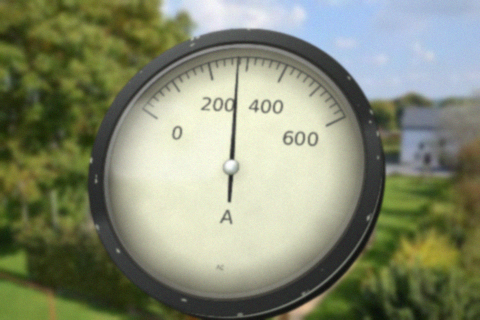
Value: value=280 unit=A
